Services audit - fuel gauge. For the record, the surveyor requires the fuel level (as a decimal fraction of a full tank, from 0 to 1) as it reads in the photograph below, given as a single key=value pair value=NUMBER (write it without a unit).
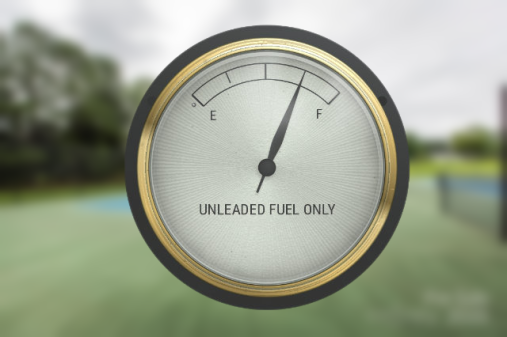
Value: value=0.75
